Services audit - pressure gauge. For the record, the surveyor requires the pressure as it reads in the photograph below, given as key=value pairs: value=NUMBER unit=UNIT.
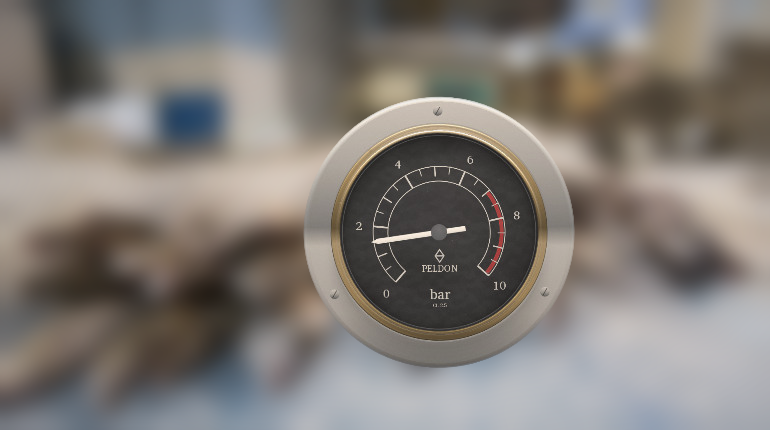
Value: value=1.5 unit=bar
